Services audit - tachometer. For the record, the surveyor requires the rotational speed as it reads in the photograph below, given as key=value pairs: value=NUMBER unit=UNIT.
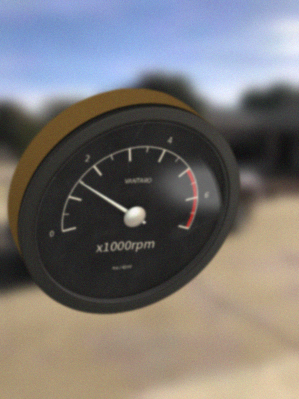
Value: value=1500 unit=rpm
